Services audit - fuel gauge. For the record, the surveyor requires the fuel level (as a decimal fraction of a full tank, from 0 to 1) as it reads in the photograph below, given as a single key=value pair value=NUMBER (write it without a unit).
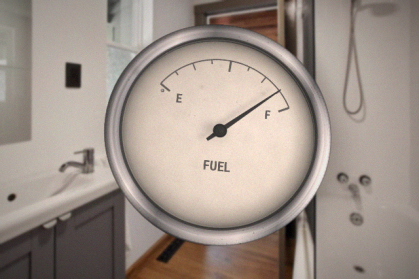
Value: value=0.875
